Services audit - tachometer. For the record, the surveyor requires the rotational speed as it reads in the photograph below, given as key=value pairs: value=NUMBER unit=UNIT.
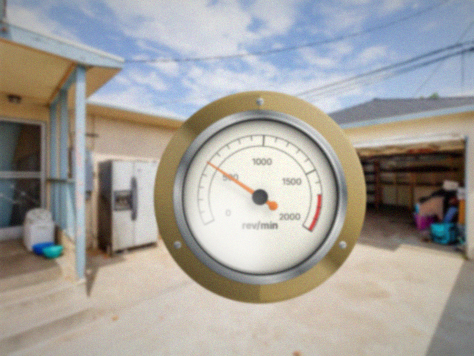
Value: value=500 unit=rpm
